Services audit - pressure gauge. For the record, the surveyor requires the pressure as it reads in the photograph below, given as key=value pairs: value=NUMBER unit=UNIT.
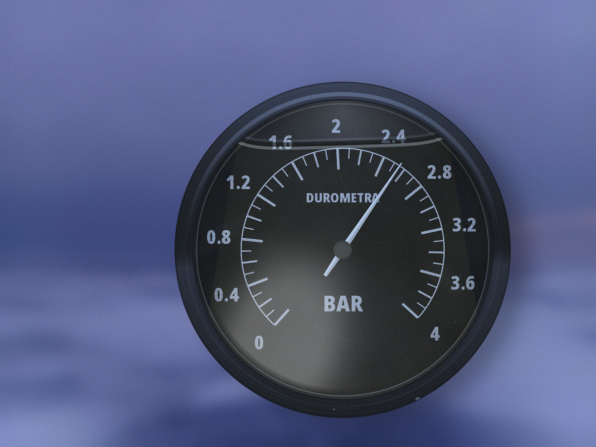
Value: value=2.55 unit=bar
